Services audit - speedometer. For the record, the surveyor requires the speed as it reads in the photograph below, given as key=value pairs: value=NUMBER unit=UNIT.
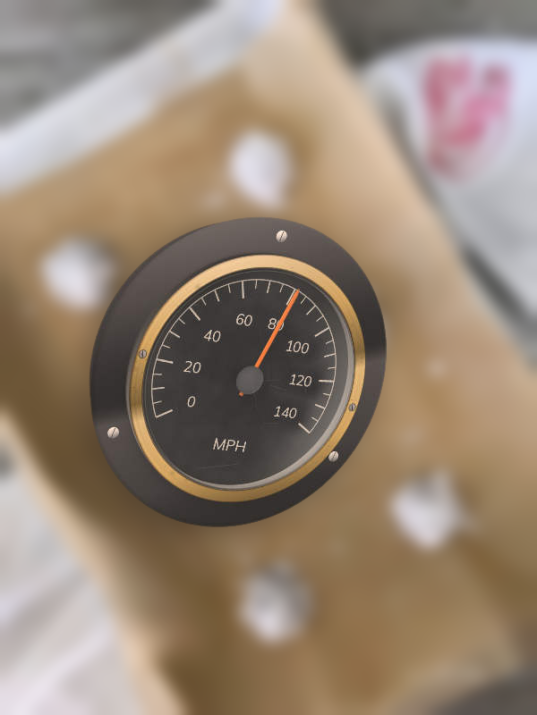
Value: value=80 unit=mph
